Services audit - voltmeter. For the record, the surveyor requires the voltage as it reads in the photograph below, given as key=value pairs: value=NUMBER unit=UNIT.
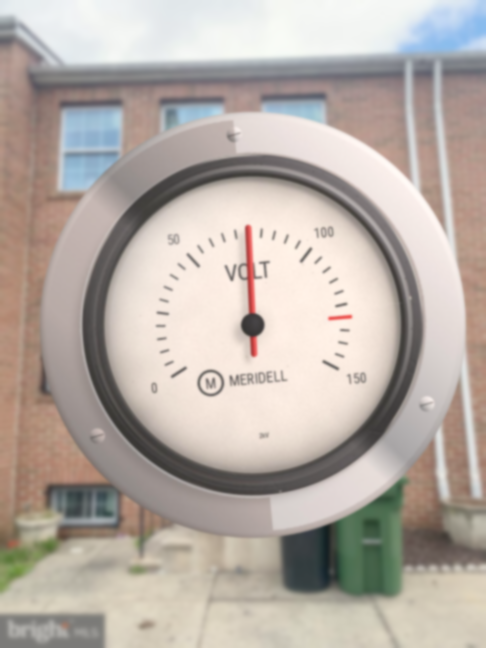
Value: value=75 unit=V
